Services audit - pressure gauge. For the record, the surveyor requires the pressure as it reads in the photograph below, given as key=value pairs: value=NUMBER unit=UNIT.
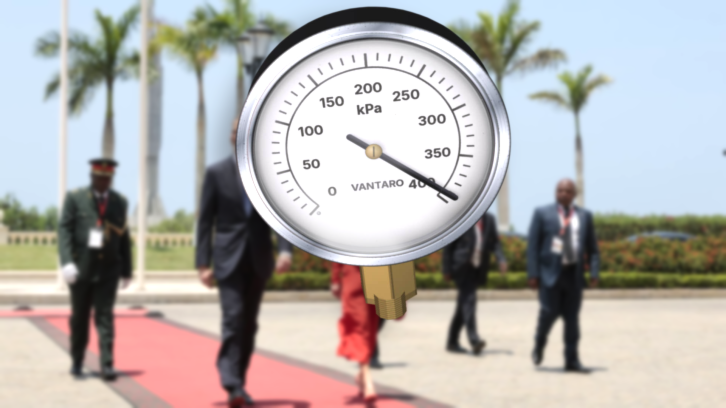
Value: value=390 unit=kPa
